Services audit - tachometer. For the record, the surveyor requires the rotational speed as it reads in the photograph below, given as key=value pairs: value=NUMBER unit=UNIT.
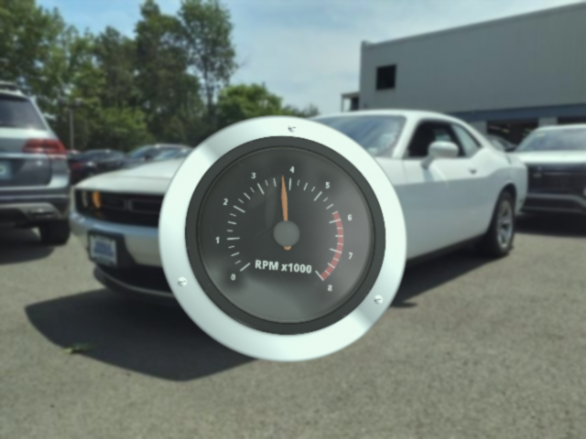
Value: value=3750 unit=rpm
